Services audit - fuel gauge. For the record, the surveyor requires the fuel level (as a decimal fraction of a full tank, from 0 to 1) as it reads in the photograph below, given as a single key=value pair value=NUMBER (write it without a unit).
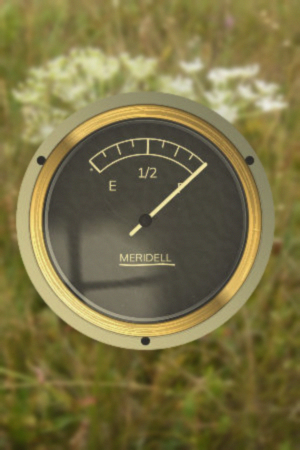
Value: value=1
